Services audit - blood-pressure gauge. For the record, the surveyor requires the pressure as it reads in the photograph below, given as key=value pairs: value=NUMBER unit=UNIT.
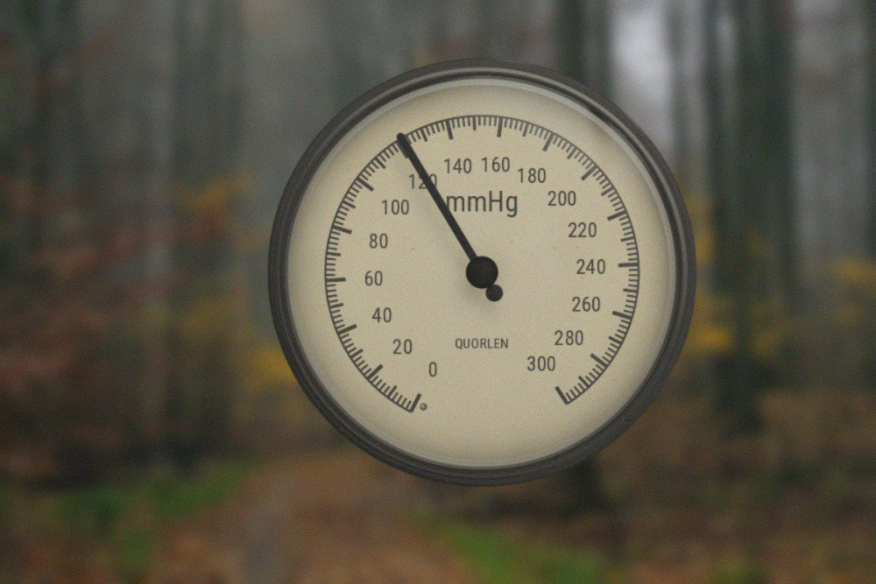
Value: value=122 unit=mmHg
